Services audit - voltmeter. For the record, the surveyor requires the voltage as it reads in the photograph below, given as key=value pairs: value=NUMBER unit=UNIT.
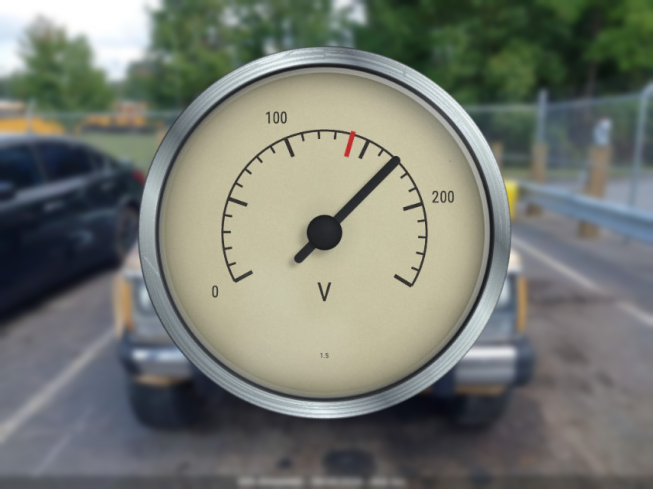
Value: value=170 unit=V
